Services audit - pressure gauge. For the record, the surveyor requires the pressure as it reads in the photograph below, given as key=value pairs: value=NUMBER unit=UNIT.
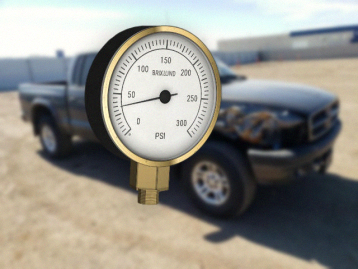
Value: value=35 unit=psi
